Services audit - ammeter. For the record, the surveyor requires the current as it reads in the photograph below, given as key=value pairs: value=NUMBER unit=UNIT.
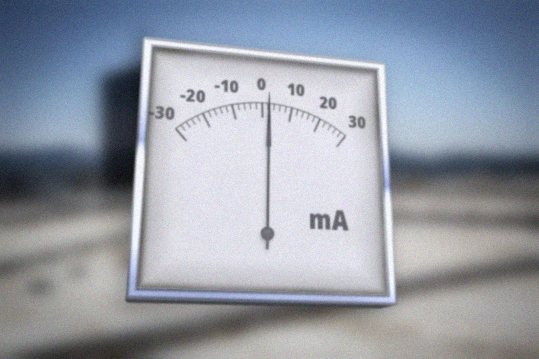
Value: value=2 unit=mA
